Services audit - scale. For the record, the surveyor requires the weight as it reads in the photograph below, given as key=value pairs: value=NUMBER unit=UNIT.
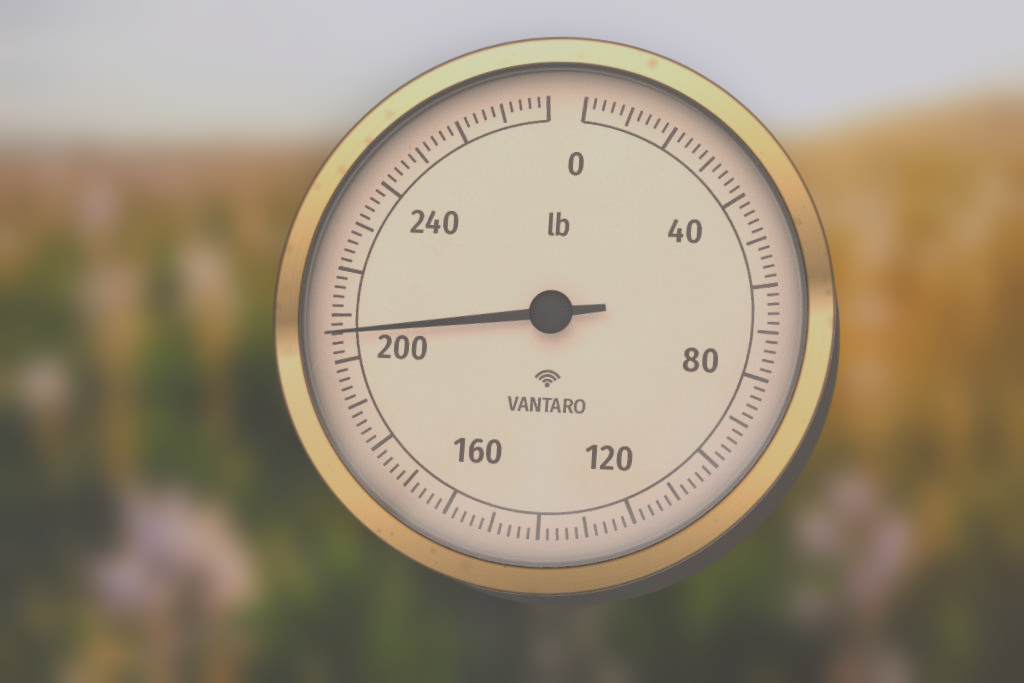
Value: value=206 unit=lb
